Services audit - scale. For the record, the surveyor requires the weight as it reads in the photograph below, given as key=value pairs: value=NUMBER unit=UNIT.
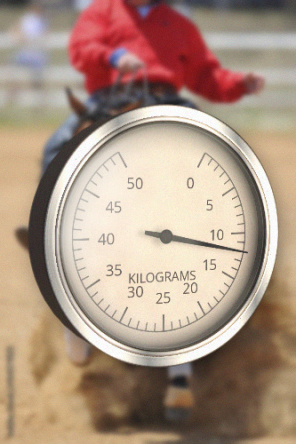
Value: value=12 unit=kg
